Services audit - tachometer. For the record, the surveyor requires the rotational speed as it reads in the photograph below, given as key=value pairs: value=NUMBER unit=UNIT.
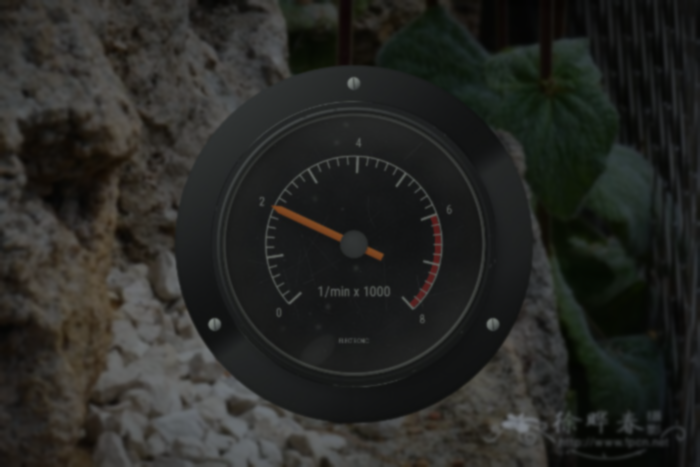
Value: value=2000 unit=rpm
